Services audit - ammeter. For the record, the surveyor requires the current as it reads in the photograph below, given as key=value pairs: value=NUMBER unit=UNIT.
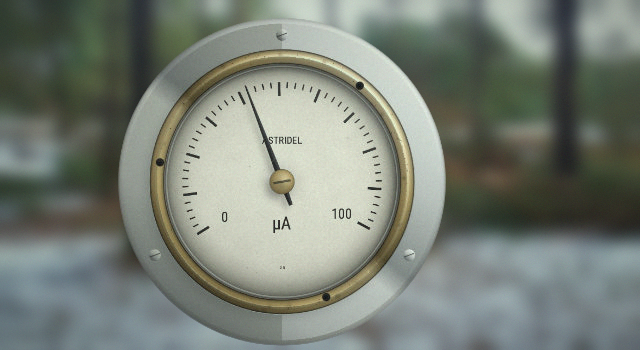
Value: value=42 unit=µA
